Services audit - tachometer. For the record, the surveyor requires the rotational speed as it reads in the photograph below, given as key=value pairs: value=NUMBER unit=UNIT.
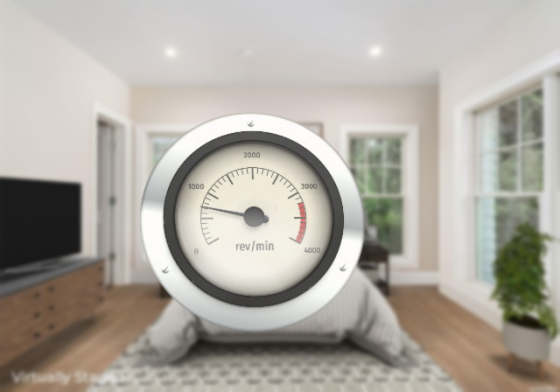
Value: value=700 unit=rpm
